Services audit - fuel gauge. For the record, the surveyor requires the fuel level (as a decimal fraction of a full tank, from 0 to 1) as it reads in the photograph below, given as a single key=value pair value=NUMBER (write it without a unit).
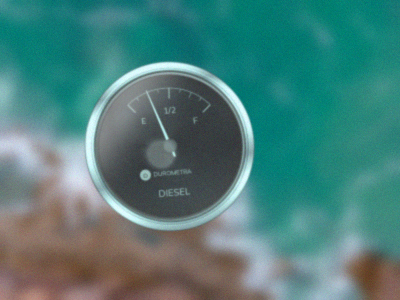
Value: value=0.25
